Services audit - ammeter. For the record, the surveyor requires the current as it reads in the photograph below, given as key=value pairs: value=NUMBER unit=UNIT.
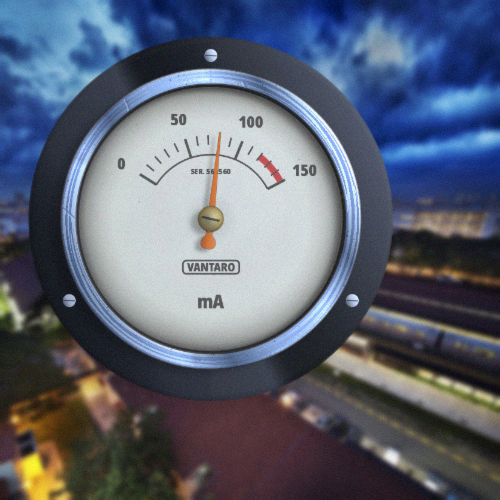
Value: value=80 unit=mA
